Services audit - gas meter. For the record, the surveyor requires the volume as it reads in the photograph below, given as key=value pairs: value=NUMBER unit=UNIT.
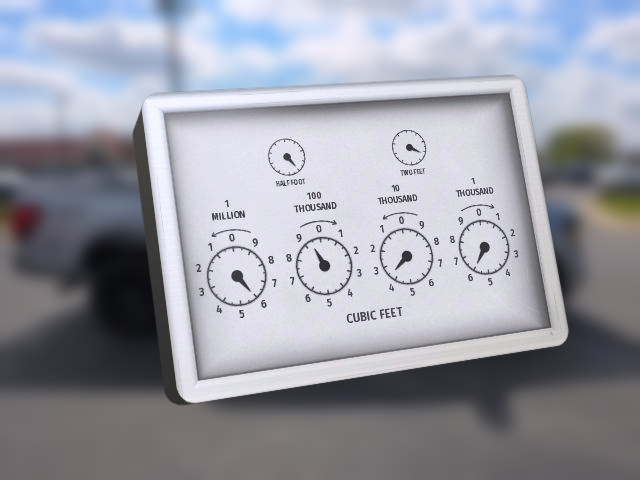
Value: value=593600 unit=ft³
